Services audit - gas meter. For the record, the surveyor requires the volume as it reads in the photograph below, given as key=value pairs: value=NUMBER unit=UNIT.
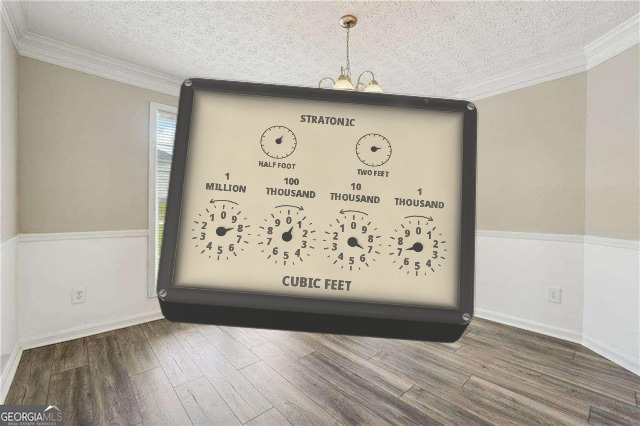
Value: value=806700 unit=ft³
